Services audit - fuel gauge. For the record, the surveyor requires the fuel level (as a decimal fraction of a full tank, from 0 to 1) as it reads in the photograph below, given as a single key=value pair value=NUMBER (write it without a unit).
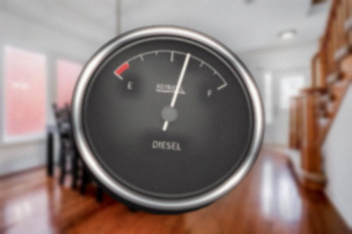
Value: value=0.625
